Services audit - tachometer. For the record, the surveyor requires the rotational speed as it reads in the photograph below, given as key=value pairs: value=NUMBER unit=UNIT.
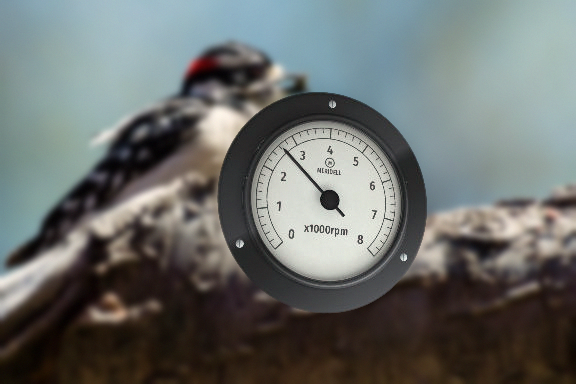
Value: value=2600 unit=rpm
